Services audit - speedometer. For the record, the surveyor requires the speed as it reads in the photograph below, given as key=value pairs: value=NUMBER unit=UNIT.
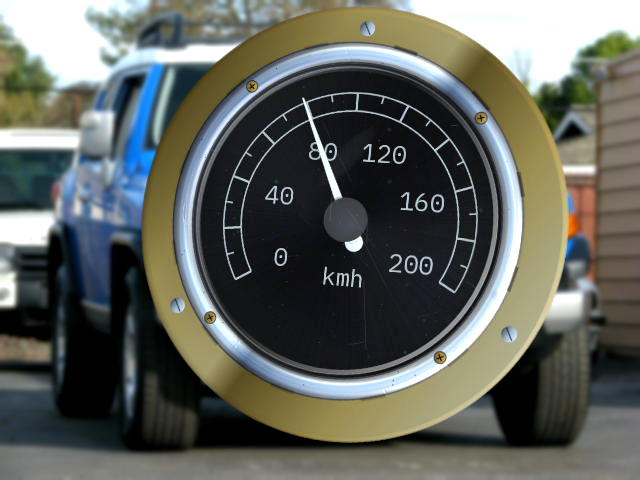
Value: value=80 unit=km/h
